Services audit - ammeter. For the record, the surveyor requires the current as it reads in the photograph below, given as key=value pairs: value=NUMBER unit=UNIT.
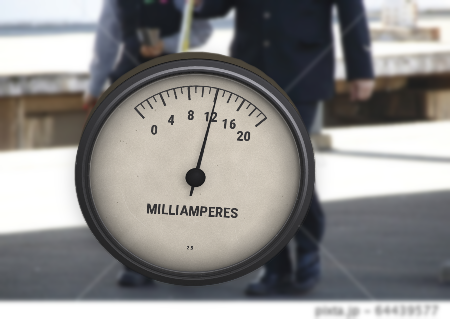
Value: value=12 unit=mA
